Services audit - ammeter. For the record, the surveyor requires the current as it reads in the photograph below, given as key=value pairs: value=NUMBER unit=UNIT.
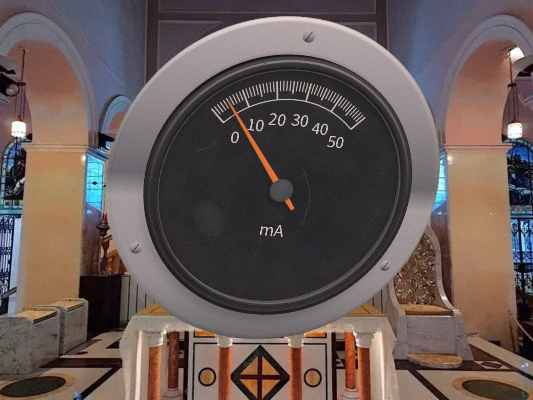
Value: value=5 unit=mA
